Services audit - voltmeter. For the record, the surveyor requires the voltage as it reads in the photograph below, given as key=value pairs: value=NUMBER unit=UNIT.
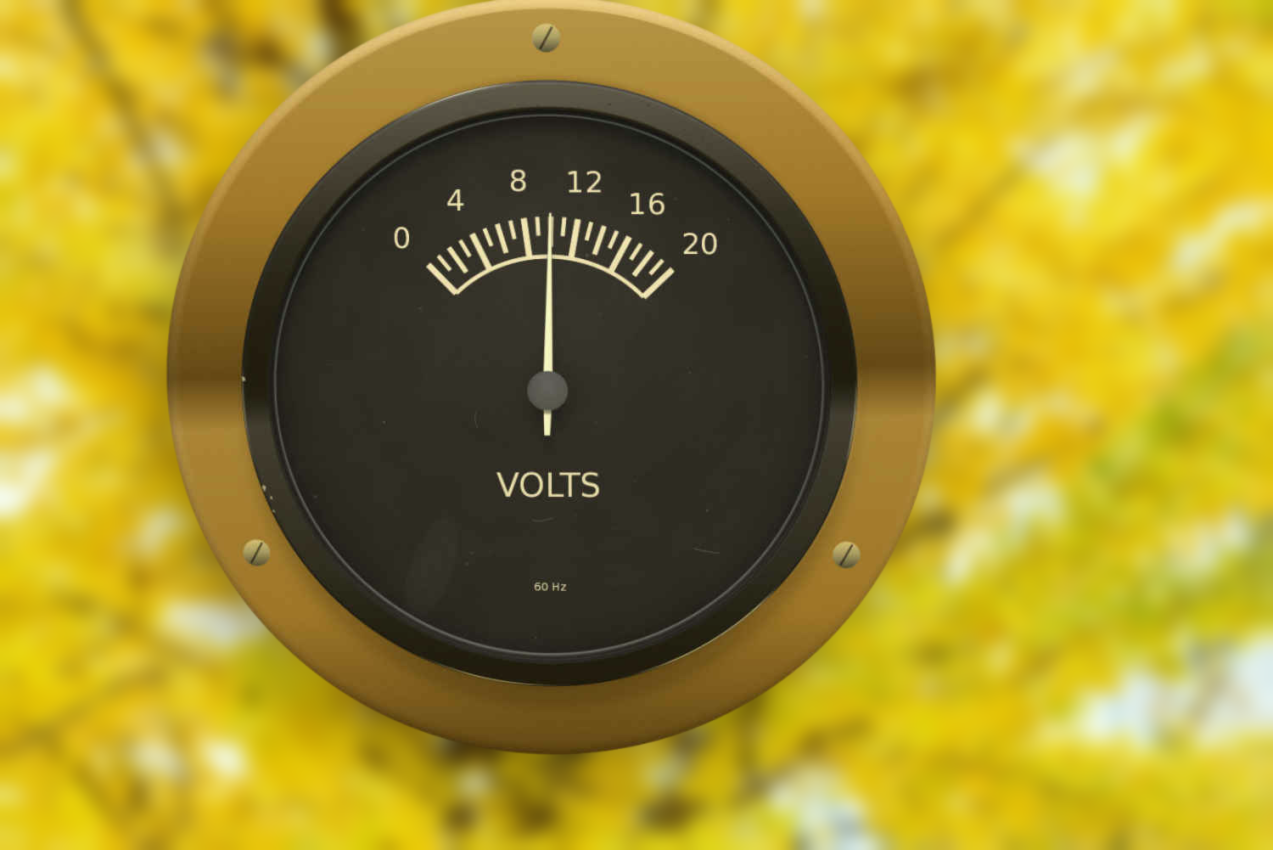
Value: value=10 unit=V
